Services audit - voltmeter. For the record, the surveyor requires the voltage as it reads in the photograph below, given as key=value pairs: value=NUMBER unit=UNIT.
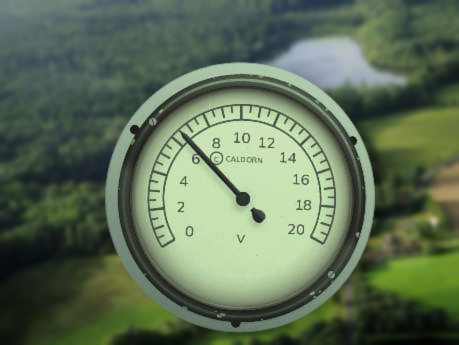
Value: value=6.5 unit=V
